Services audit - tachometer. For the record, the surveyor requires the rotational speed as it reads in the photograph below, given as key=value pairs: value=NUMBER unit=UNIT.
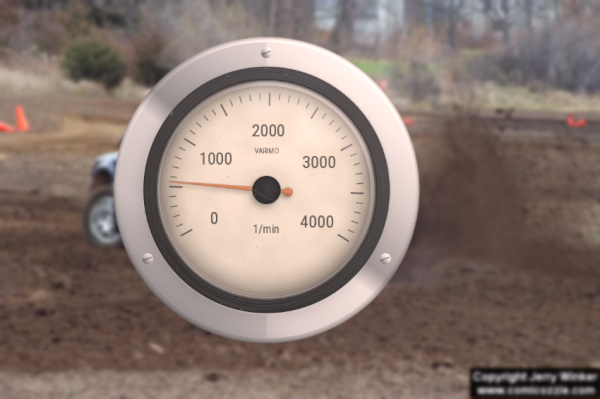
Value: value=550 unit=rpm
